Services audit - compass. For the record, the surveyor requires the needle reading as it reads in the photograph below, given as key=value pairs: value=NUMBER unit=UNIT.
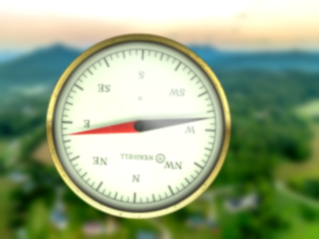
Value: value=80 unit=°
